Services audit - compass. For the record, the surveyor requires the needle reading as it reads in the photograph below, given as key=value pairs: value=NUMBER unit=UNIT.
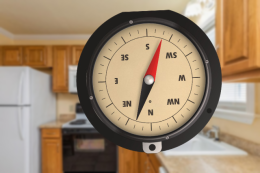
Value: value=200 unit=°
